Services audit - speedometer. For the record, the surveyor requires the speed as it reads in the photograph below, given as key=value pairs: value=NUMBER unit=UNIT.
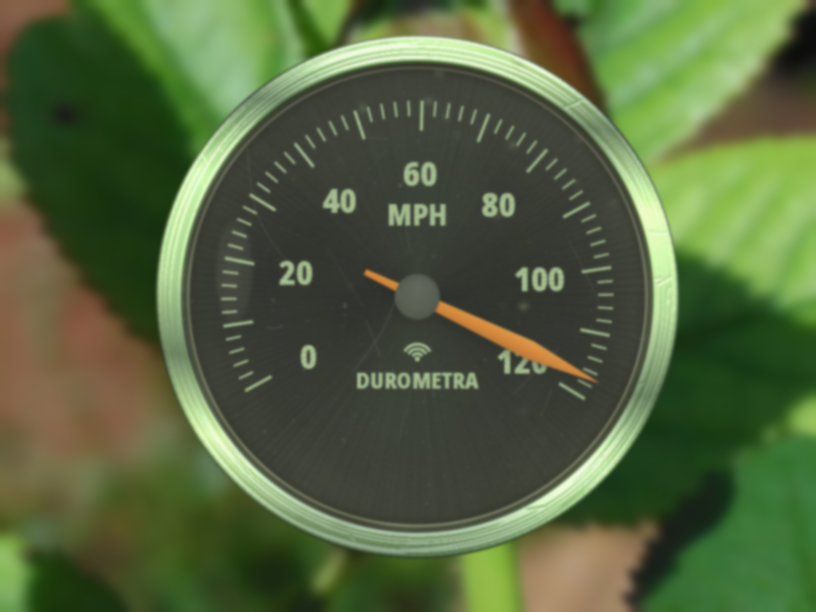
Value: value=117 unit=mph
